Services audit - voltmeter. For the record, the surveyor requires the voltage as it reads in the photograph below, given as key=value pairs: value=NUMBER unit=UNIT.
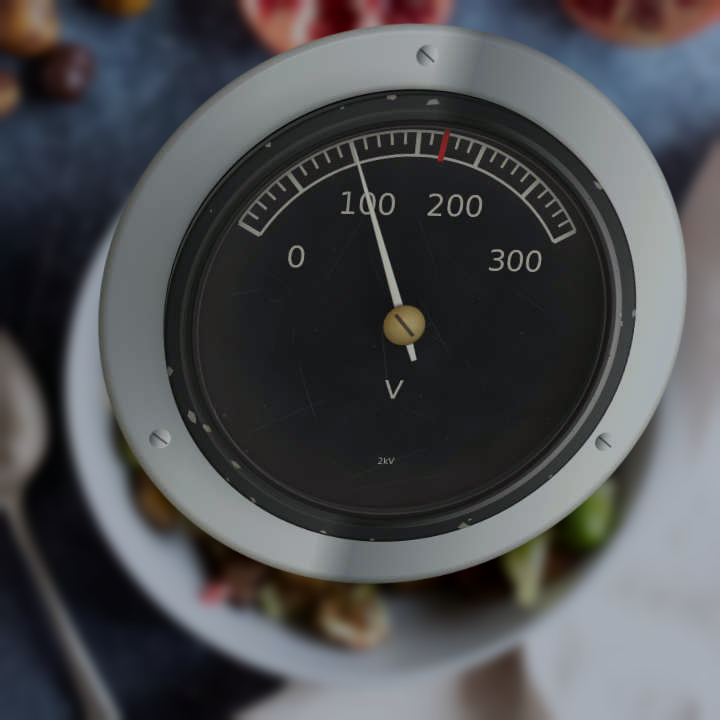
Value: value=100 unit=V
